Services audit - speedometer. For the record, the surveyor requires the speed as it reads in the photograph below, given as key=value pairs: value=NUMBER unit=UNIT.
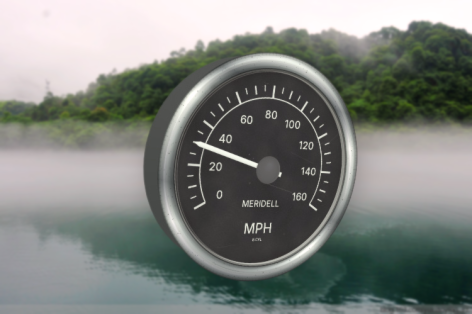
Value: value=30 unit=mph
